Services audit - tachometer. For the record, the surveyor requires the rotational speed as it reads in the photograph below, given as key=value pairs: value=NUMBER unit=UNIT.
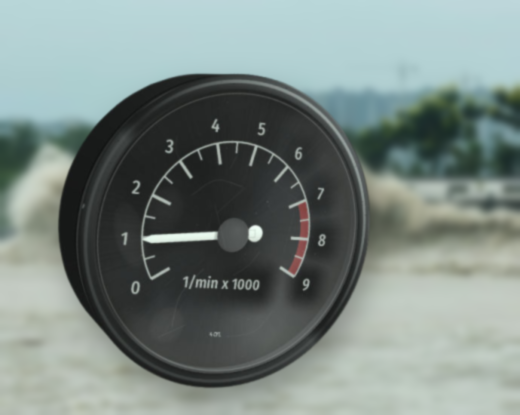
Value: value=1000 unit=rpm
